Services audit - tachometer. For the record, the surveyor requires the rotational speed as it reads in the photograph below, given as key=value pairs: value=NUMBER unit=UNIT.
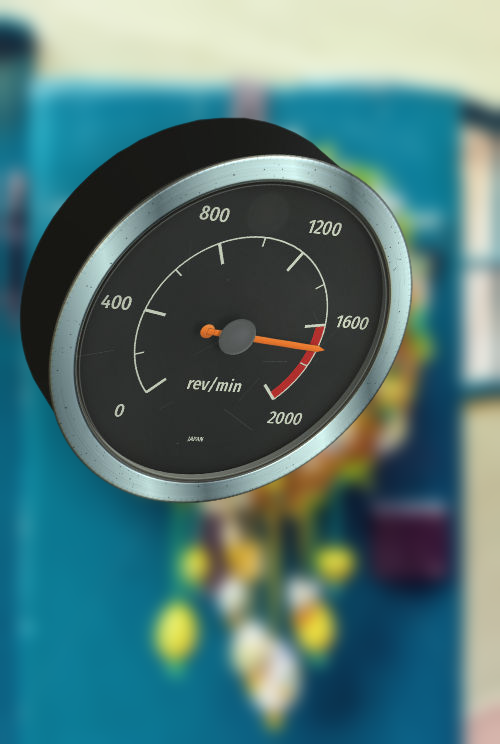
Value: value=1700 unit=rpm
